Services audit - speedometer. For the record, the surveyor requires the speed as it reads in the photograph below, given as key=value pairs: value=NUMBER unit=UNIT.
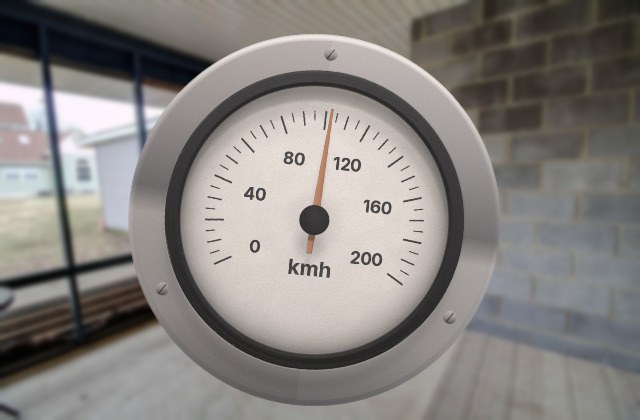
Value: value=102.5 unit=km/h
